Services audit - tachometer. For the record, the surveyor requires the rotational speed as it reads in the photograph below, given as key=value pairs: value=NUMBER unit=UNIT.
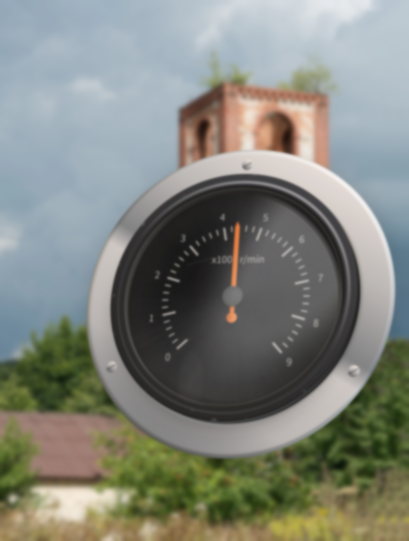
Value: value=4400 unit=rpm
